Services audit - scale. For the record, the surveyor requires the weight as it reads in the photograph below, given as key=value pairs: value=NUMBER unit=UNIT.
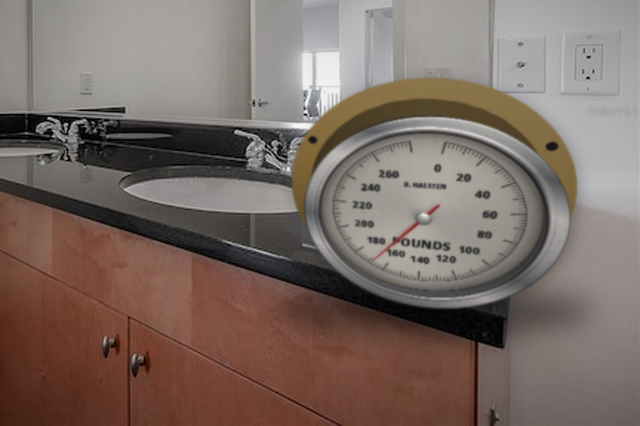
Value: value=170 unit=lb
